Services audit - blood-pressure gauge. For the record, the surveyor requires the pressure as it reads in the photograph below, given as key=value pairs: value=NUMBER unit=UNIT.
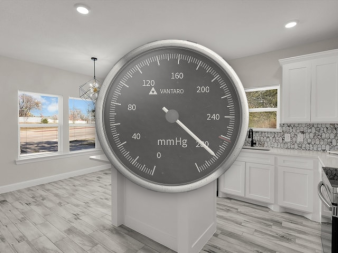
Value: value=280 unit=mmHg
